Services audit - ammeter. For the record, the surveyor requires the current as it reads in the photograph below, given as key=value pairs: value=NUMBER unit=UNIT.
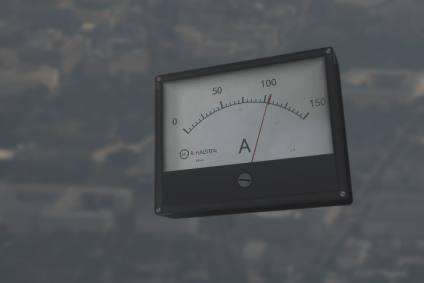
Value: value=105 unit=A
